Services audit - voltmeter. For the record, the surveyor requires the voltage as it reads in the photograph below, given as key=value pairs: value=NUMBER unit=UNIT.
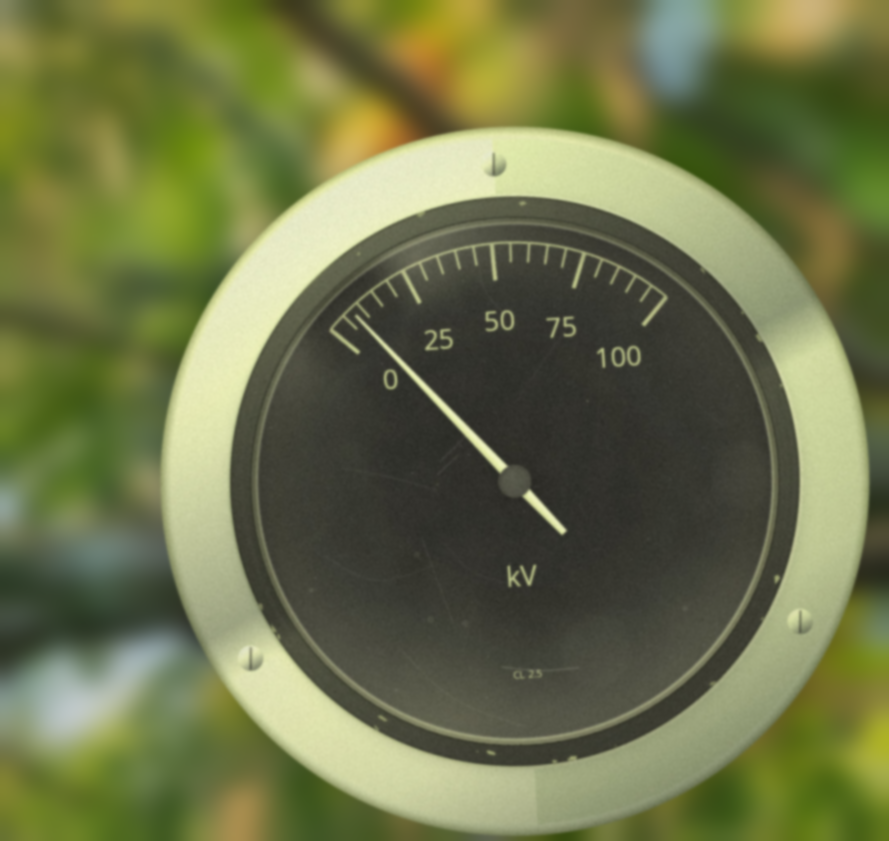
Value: value=7.5 unit=kV
